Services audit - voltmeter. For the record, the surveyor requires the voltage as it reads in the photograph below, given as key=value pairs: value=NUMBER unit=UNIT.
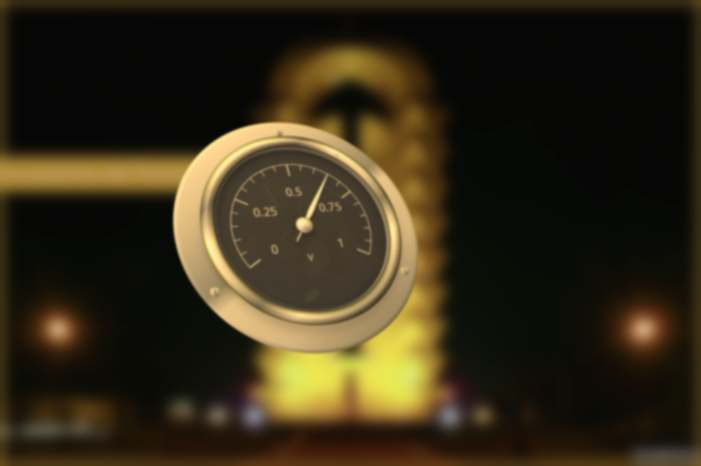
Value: value=0.65 unit=V
